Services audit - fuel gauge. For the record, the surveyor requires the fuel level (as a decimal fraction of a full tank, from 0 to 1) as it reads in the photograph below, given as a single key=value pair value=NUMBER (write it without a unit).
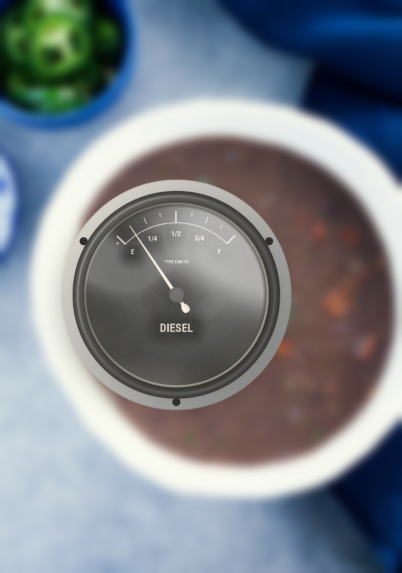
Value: value=0.125
